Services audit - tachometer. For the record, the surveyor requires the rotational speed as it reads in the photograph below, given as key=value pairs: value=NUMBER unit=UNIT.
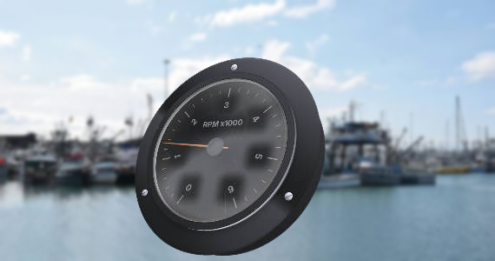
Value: value=1300 unit=rpm
